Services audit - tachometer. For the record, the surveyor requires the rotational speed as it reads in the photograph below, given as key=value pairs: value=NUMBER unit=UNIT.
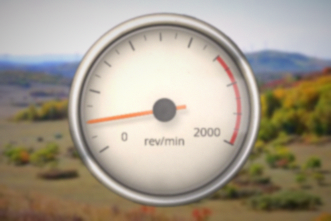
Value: value=200 unit=rpm
